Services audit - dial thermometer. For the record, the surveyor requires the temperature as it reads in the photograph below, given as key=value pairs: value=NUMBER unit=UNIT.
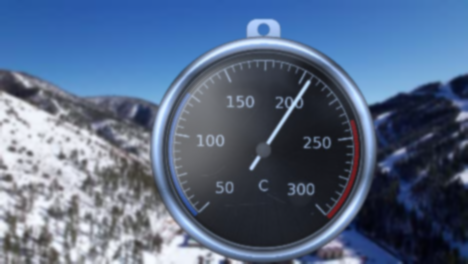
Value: value=205 unit=°C
